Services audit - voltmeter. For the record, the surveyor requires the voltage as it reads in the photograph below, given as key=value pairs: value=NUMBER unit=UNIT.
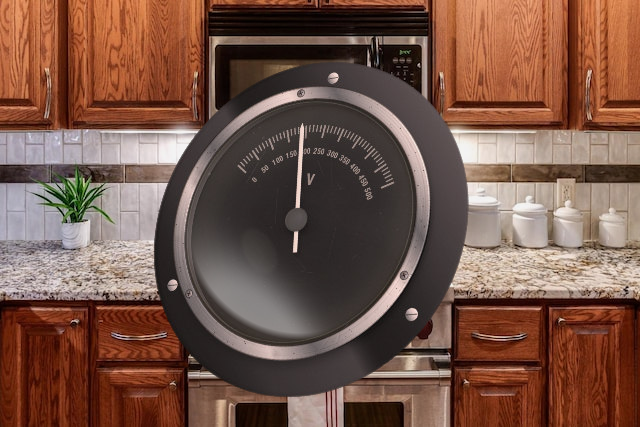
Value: value=200 unit=V
